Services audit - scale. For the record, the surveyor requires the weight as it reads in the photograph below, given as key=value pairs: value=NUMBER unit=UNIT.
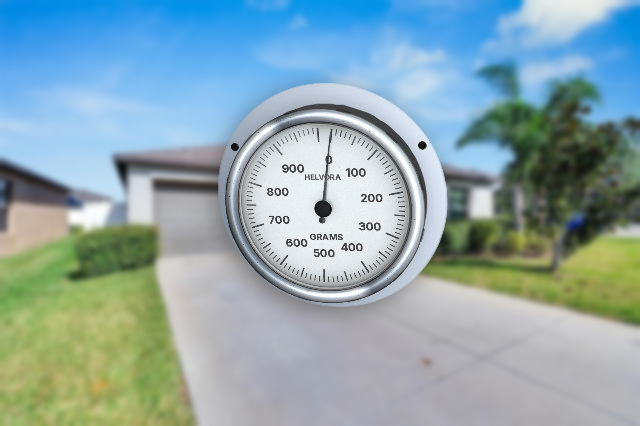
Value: value=0 unit=g
